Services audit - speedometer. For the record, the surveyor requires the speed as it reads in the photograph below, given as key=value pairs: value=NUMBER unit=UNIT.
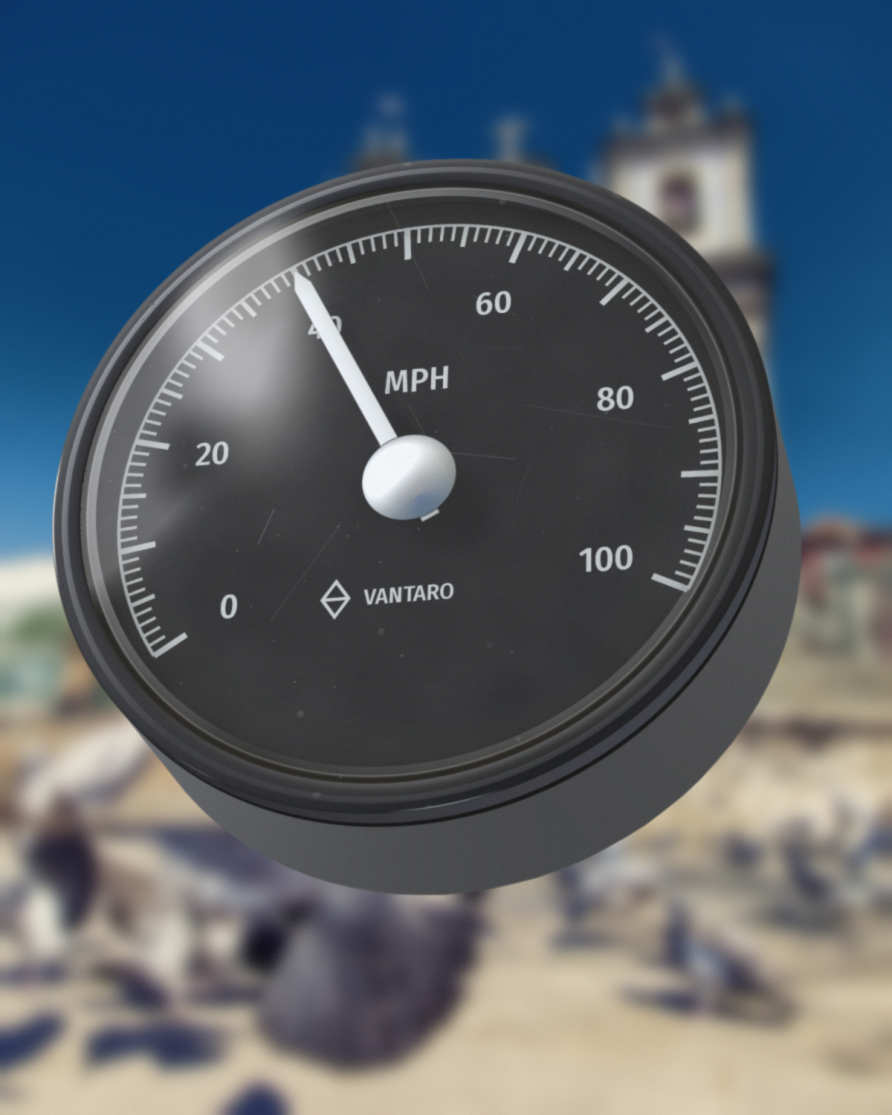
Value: value=40 unit=mph
